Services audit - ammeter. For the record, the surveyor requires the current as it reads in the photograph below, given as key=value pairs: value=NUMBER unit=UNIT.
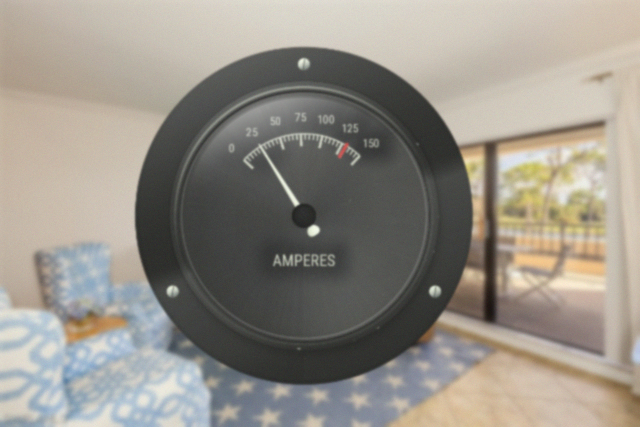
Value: value=25 unit=A
